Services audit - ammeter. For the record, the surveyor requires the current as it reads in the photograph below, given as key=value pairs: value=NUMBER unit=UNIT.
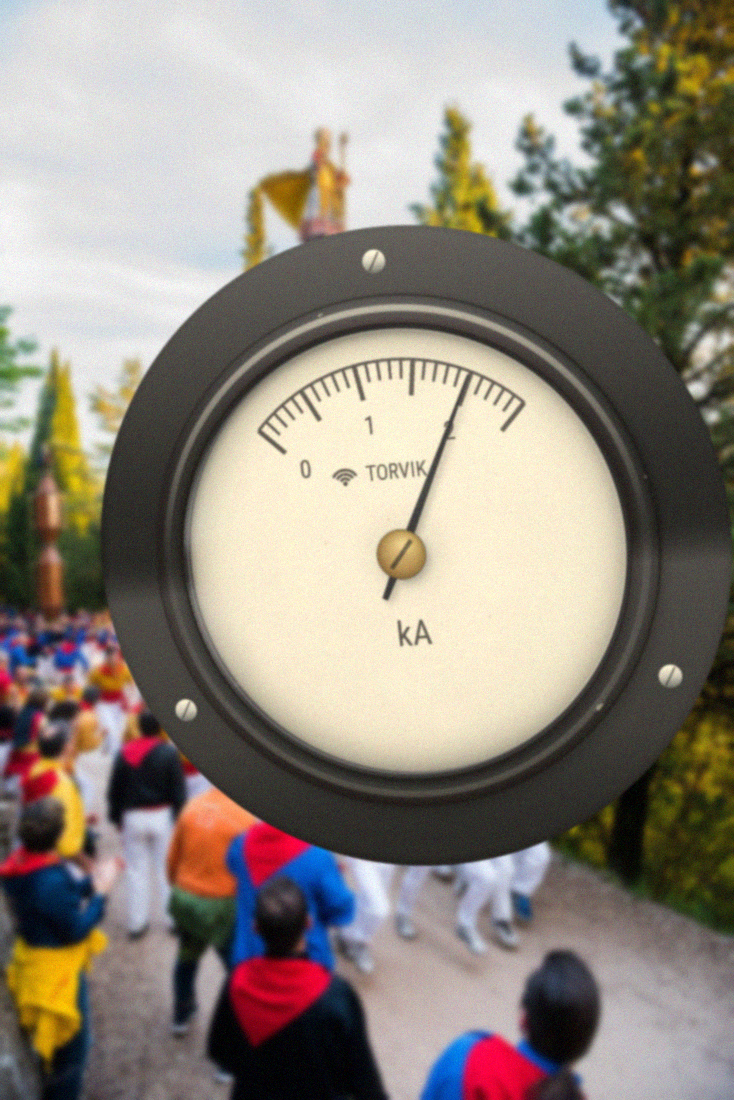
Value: value=2 unit=kA
